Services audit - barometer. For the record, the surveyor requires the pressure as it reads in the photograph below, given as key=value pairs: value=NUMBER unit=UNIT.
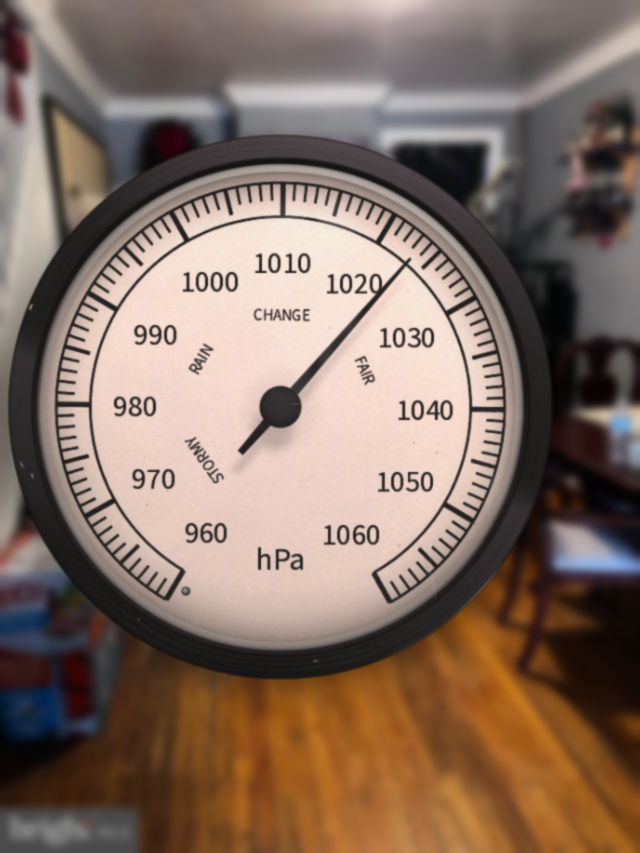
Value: value=1023.5 unit=hPa
